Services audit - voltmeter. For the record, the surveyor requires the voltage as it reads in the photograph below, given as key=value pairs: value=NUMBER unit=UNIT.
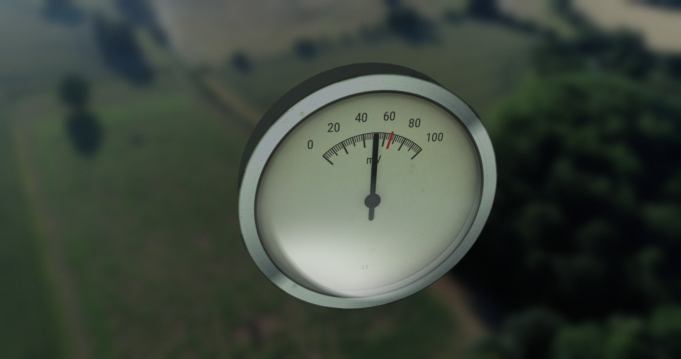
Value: value=50 unit=mV
